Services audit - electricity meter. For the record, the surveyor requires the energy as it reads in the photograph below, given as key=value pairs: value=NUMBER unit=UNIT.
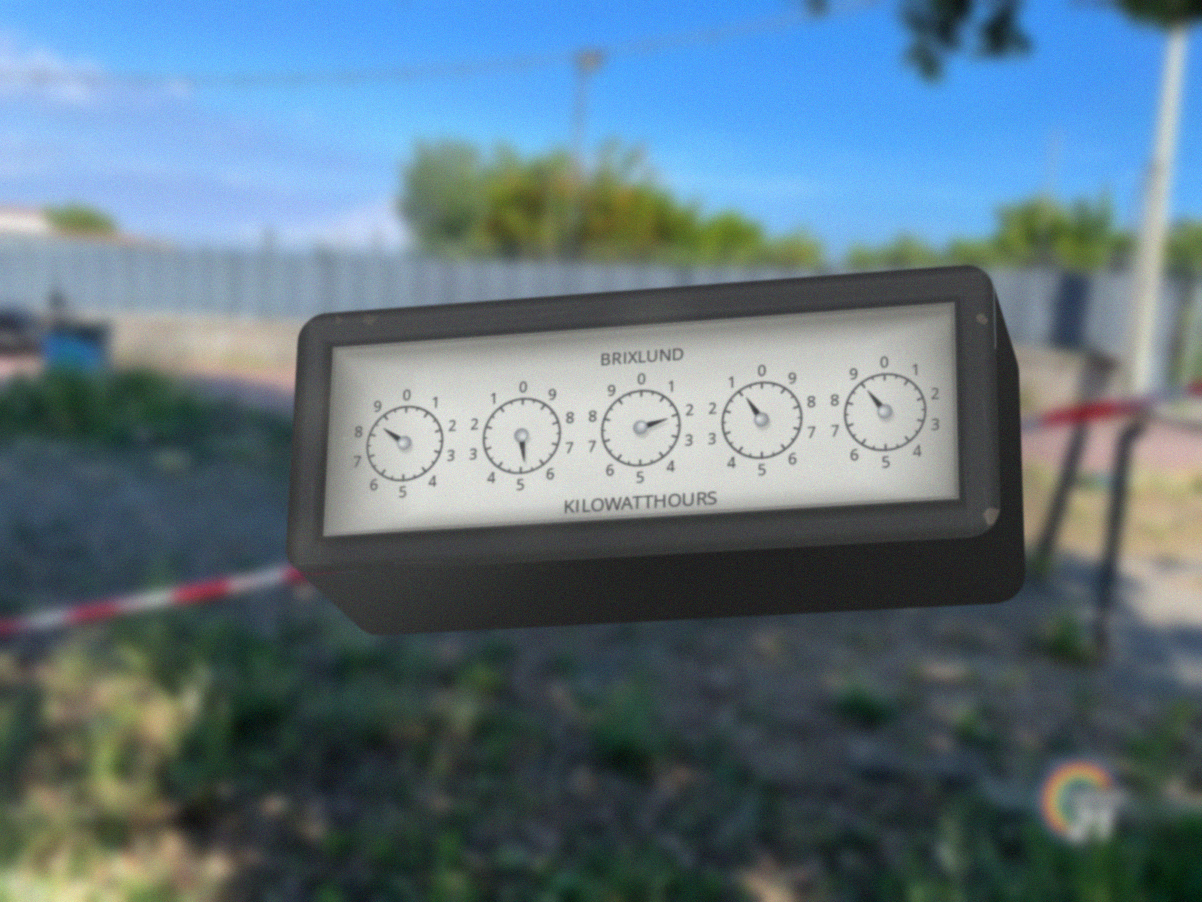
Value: value=85209 unit=kWh
